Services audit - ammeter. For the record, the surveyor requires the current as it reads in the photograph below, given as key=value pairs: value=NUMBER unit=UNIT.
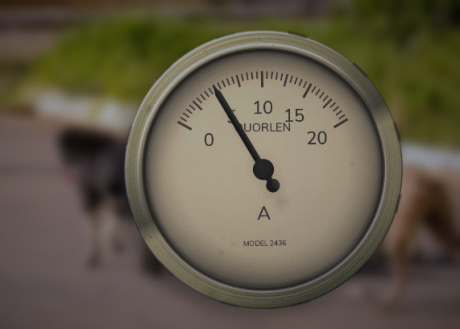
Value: value=5 unit=A
